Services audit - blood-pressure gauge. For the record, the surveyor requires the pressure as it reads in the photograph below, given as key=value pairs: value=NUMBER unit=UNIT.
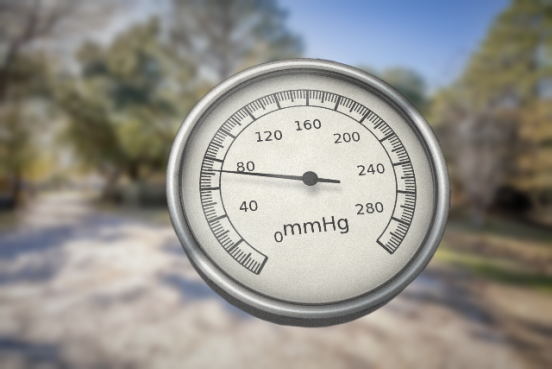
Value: value=70 unit=mmHg
